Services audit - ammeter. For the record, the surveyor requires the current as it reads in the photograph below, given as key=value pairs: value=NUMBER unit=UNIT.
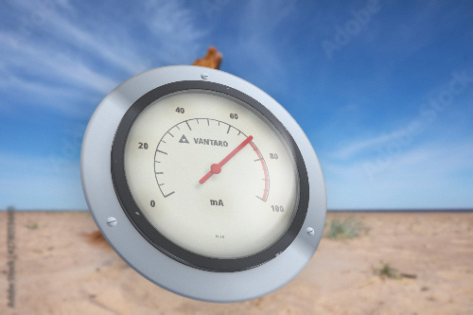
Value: value=70 unit=mA
